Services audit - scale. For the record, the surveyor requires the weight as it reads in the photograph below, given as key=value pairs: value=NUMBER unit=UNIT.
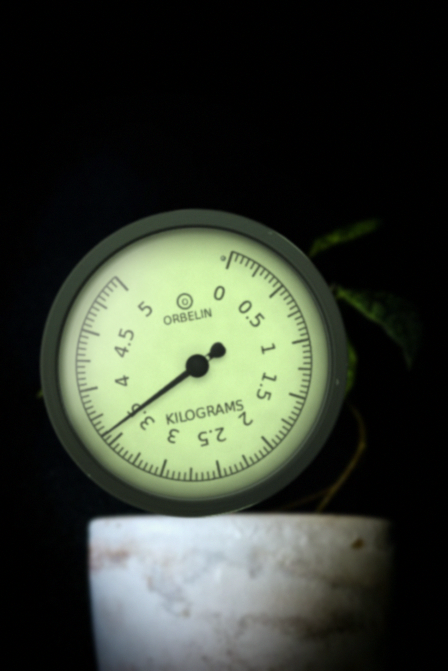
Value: value=3.6 unit=kg
